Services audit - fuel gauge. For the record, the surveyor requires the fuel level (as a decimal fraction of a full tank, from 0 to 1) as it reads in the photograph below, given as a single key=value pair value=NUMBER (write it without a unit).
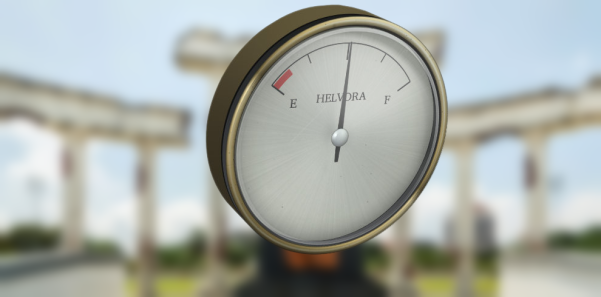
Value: value=0.5
